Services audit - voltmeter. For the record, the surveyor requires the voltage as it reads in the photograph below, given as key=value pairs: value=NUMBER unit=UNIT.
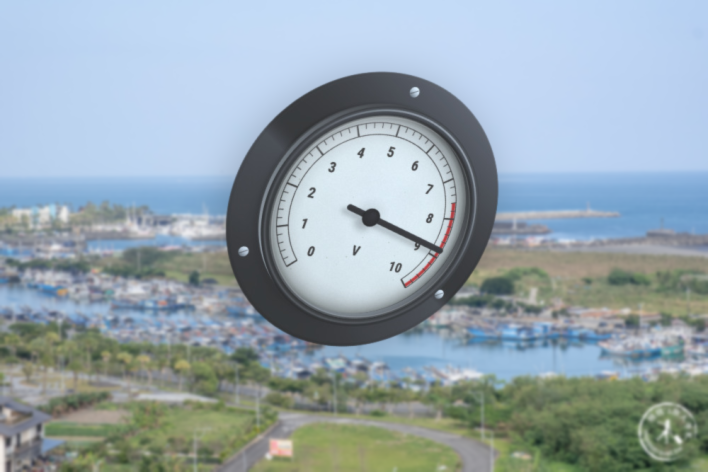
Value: value=8.8 unit=V
